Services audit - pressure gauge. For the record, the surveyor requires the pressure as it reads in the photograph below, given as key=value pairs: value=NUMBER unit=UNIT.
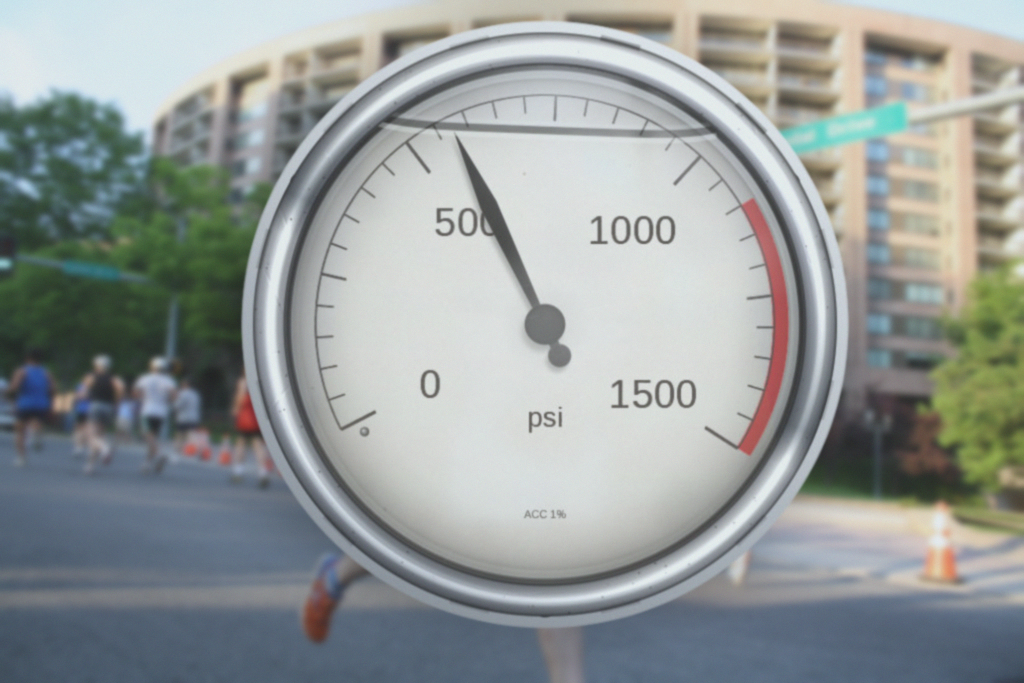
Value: value=575 unit=psi
